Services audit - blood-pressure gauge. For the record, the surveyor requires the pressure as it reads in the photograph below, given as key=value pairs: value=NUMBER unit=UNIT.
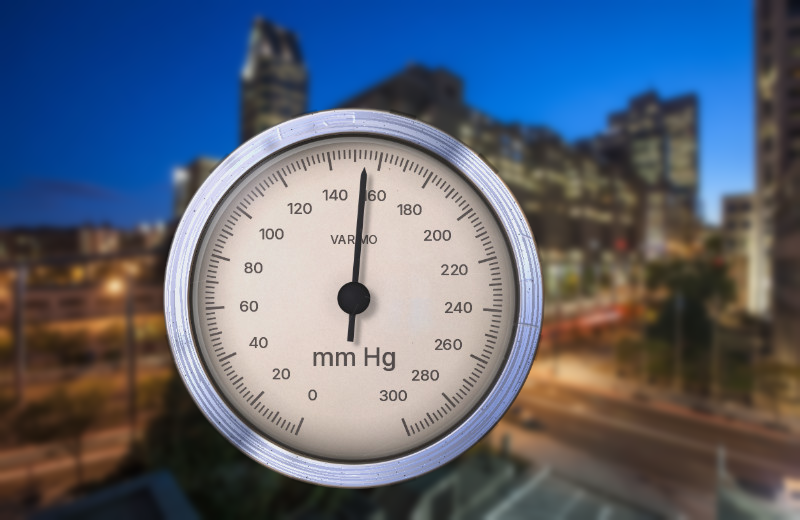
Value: value=154 unit=mmHg
